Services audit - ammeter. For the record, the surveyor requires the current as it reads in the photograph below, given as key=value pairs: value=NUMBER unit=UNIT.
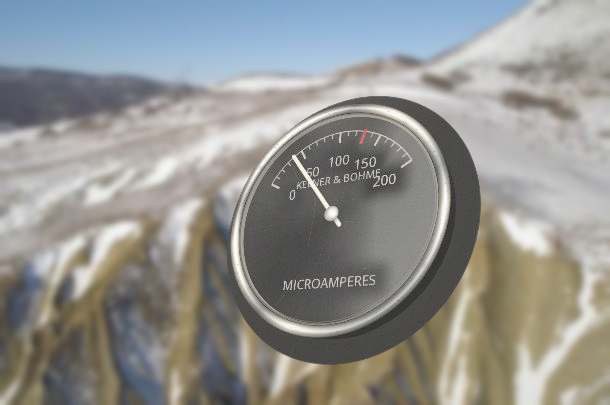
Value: value=40 unit=µA
